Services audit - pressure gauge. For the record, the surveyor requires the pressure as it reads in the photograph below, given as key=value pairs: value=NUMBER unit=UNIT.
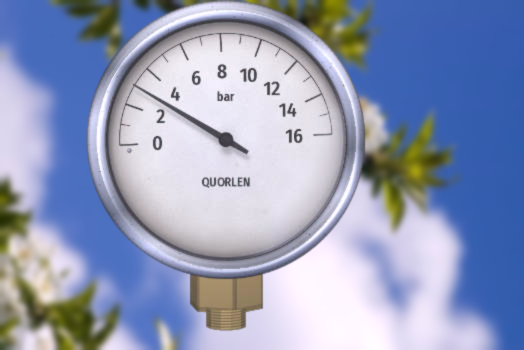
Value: value=3 unit=bar
